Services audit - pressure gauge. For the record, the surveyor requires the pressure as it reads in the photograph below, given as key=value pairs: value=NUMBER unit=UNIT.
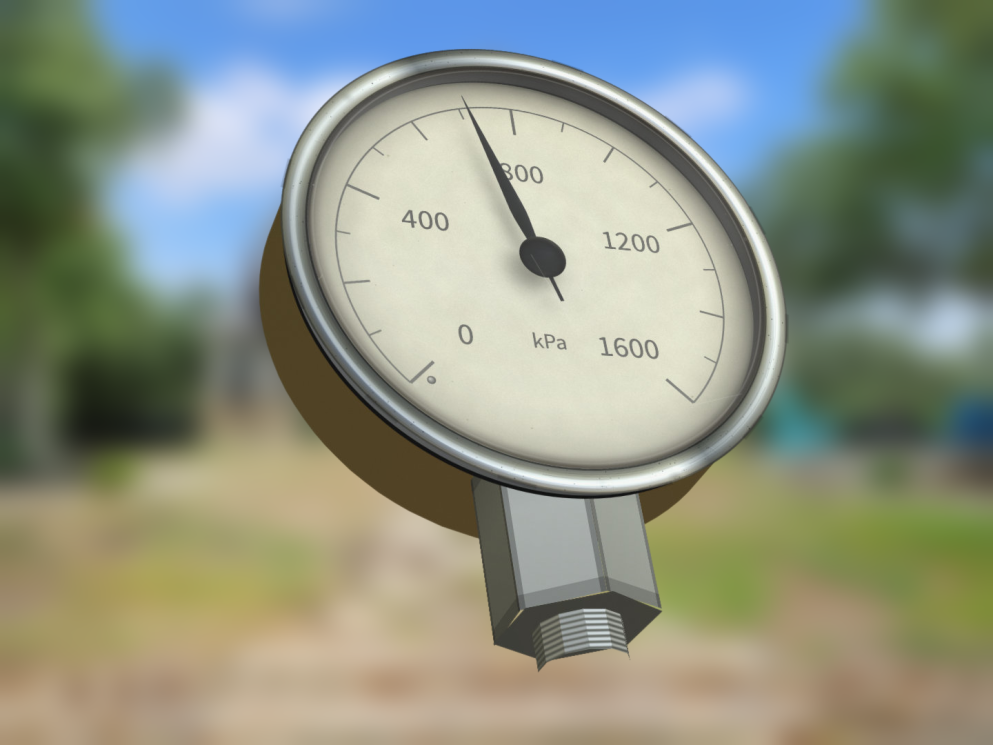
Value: value=700 unit=kPa
